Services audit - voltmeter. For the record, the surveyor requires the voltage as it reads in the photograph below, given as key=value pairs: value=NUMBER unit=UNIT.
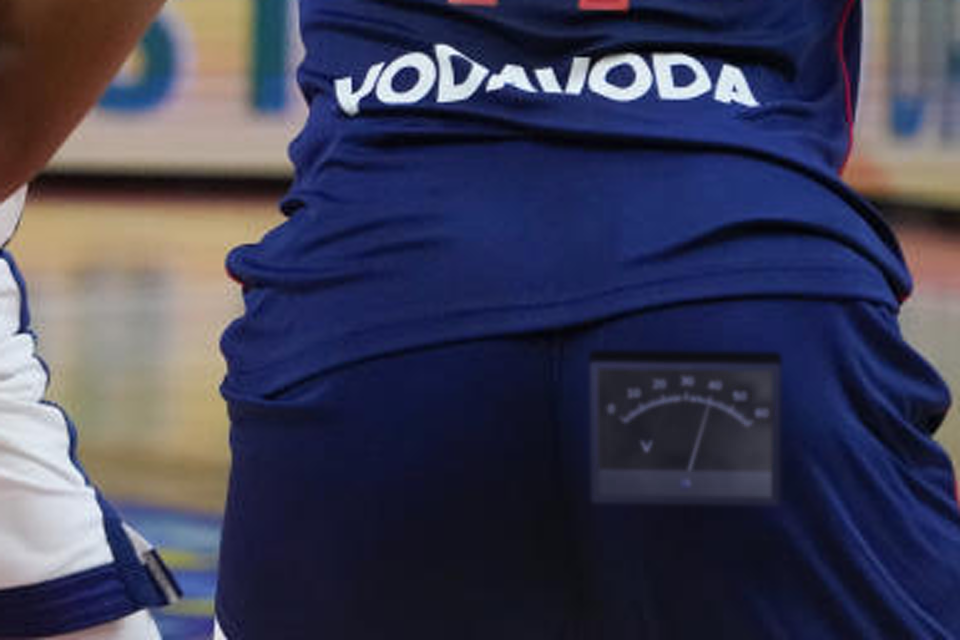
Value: value=40 unit=V
